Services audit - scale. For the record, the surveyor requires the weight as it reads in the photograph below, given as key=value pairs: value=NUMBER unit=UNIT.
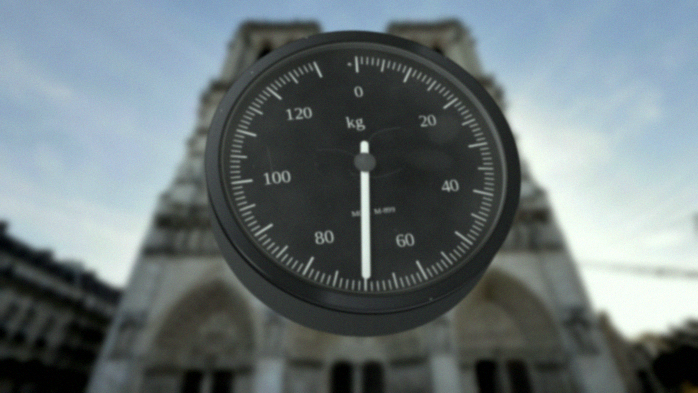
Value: value=70 unit=kg
